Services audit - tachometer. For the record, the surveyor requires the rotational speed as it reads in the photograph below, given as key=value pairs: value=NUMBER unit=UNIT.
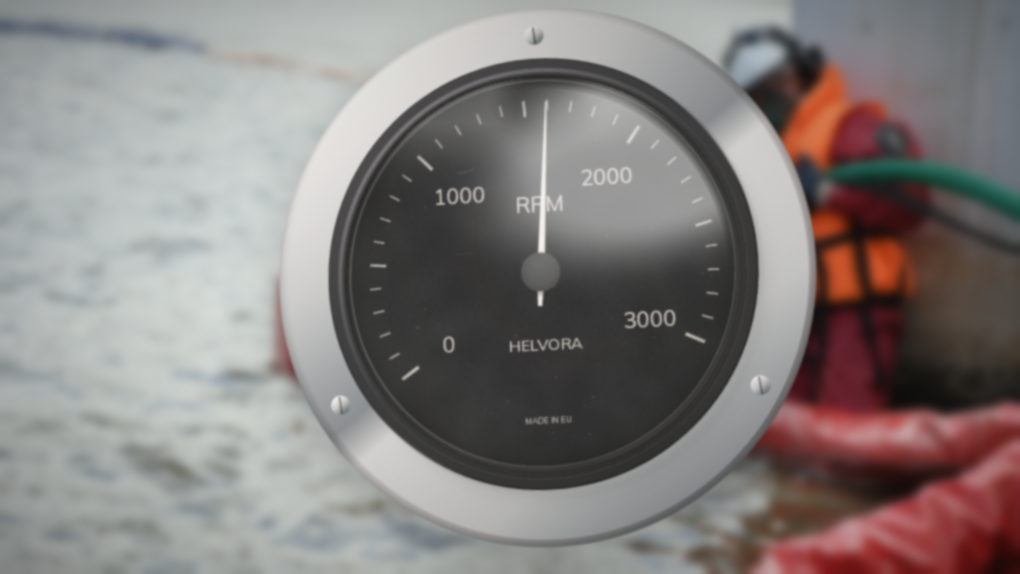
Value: value=1600 unit=rpm
